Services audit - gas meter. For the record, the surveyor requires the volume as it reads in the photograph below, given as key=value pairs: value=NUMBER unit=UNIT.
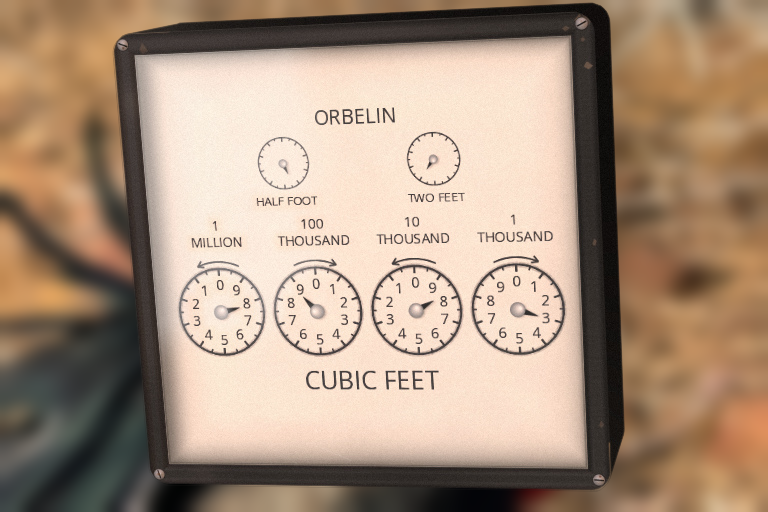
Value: value=788300 unit=ft³
